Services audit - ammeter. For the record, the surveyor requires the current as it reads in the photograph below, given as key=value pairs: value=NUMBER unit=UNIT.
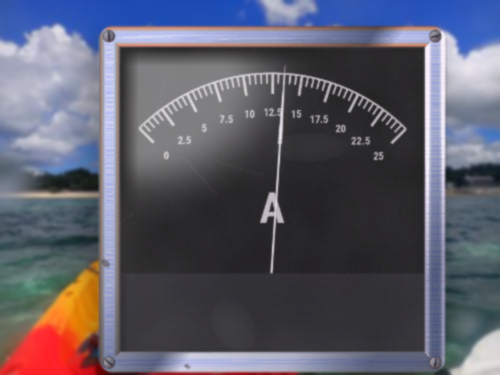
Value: value=13.5 unit=A
